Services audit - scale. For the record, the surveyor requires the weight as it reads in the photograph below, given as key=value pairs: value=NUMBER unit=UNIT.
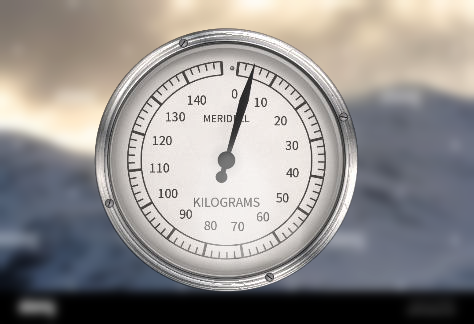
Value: value=4 unit=kg
